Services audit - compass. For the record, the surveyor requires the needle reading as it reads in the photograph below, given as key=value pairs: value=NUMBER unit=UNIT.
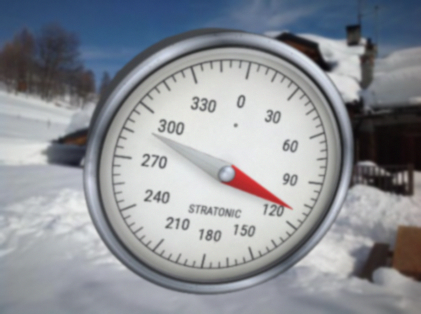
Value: value=110 unit=°
